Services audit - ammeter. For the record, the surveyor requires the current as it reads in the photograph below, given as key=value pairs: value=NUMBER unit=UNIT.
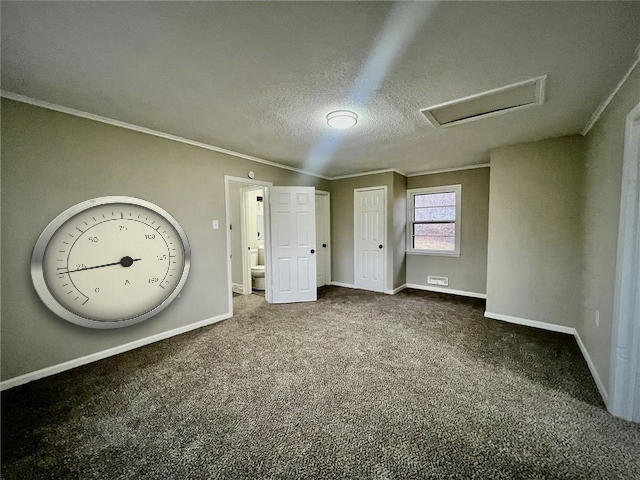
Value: value=22.5 unit=A
